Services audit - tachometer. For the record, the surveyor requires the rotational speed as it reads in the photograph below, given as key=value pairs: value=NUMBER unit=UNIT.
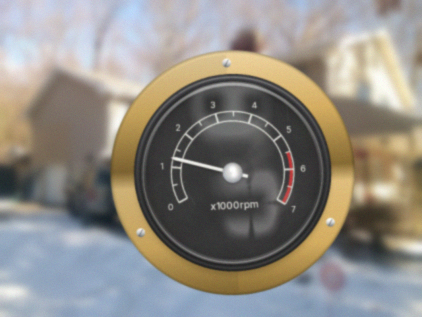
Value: value=1250 unit=rpm
